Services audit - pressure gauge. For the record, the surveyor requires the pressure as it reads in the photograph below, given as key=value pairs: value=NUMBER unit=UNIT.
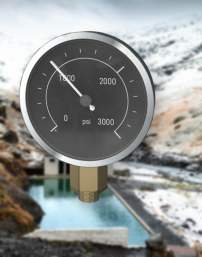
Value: value=1000 unit=psi
